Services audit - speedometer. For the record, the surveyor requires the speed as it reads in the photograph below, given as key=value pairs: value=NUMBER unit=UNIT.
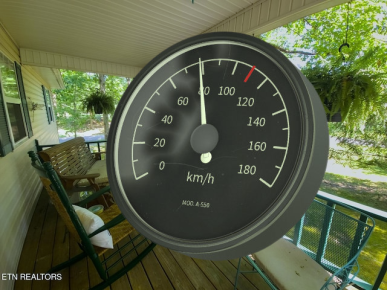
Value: value=80 unit=km/h
